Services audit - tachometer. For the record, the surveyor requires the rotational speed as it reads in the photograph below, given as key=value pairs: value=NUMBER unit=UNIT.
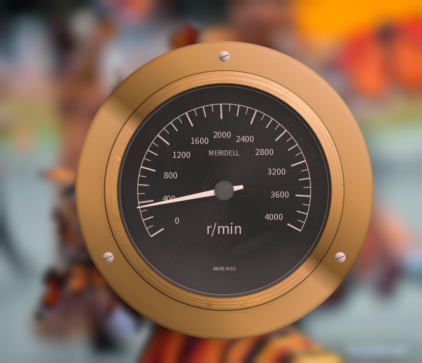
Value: value=350 unit=rpm
